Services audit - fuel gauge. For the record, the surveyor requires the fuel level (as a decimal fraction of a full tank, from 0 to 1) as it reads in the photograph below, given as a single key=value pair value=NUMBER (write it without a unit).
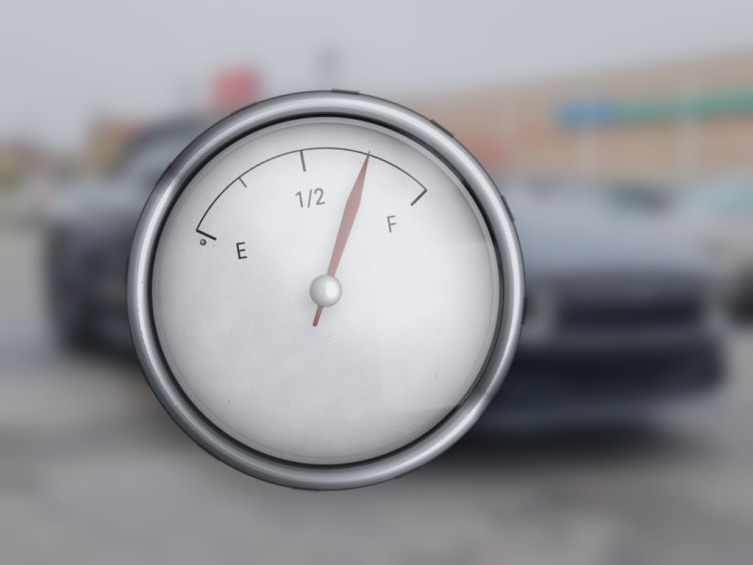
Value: value=0.75
